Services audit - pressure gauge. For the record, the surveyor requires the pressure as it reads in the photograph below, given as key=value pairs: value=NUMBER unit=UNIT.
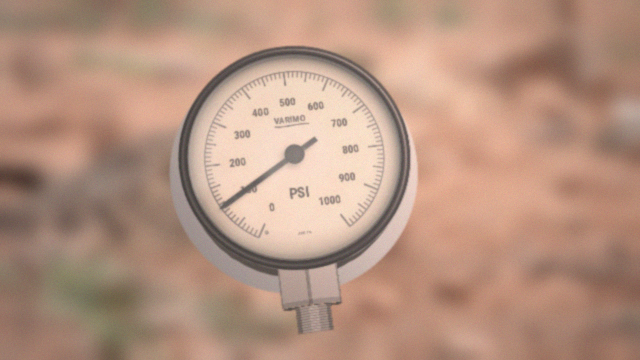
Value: value=100 unit=psi
